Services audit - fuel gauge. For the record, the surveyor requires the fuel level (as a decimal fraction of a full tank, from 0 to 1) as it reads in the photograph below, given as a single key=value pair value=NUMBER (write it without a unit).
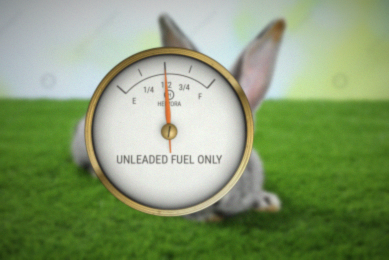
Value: value=0.5
